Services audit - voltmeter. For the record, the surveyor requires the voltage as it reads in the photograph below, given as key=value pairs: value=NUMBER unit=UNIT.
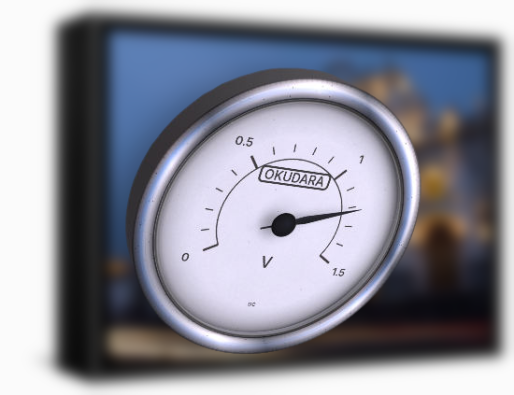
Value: value=1.2 unit=V
